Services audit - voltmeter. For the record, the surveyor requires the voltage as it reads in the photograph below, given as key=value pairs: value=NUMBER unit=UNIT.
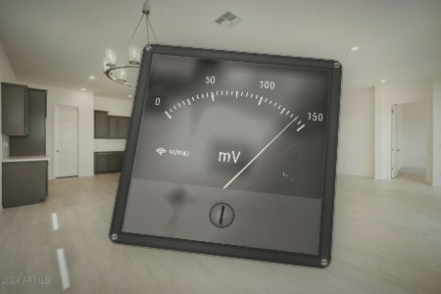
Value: value=140 unit=mV
